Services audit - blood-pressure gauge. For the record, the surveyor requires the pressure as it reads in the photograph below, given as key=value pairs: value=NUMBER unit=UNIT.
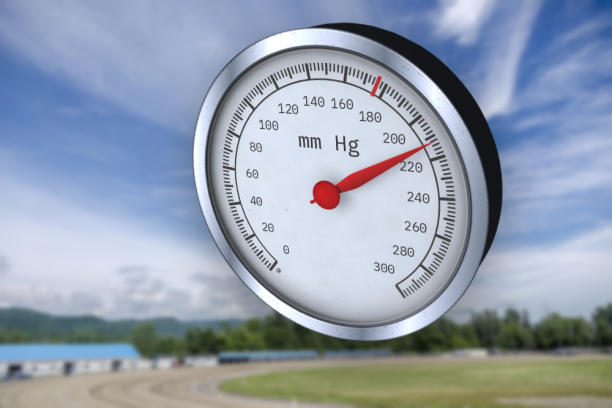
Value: value=212 unit=mmHg
